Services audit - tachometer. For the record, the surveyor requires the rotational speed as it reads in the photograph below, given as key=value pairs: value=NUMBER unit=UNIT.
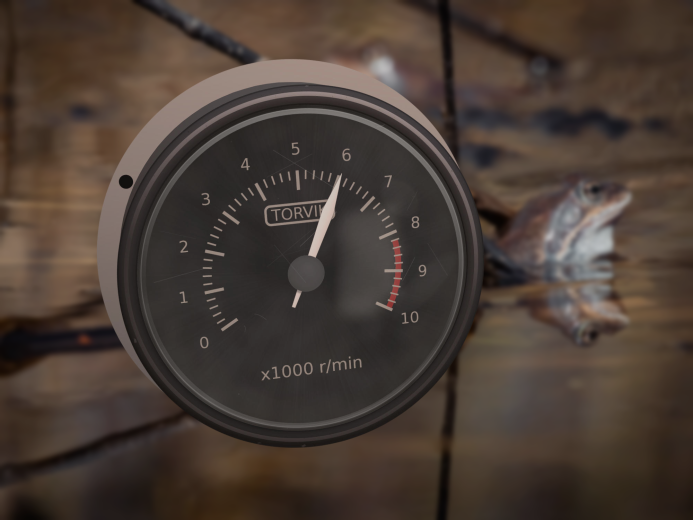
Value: value=6000 unit=rpm
